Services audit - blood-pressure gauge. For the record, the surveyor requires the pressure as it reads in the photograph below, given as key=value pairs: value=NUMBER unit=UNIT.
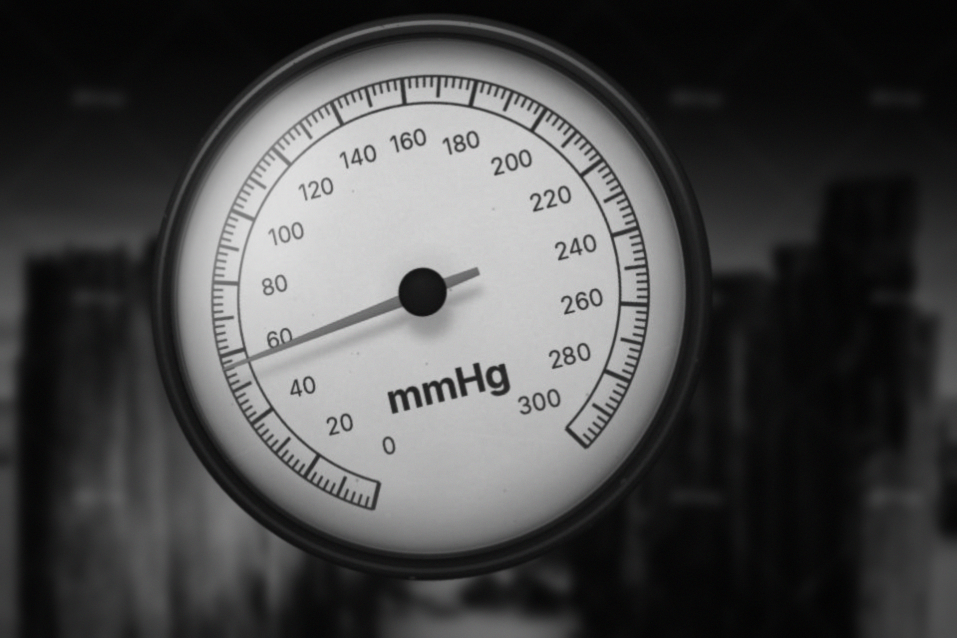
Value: value=56 unit=mmHg
